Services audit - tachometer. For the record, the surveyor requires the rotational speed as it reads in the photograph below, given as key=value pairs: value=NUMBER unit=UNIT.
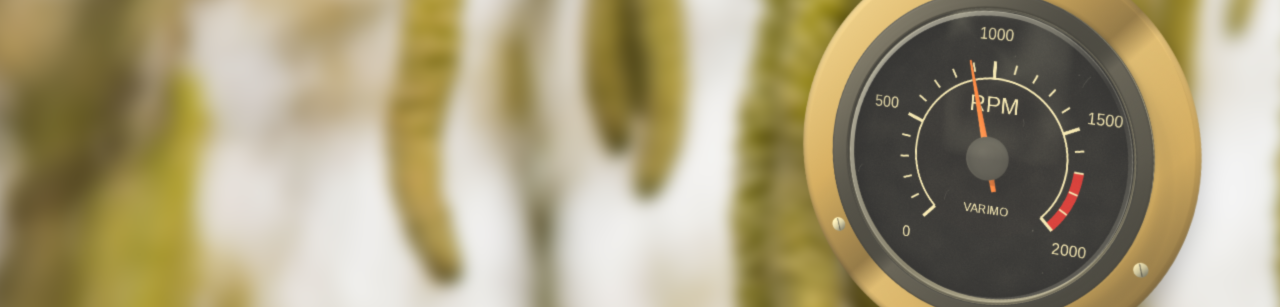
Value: value=900 unit=rpm
